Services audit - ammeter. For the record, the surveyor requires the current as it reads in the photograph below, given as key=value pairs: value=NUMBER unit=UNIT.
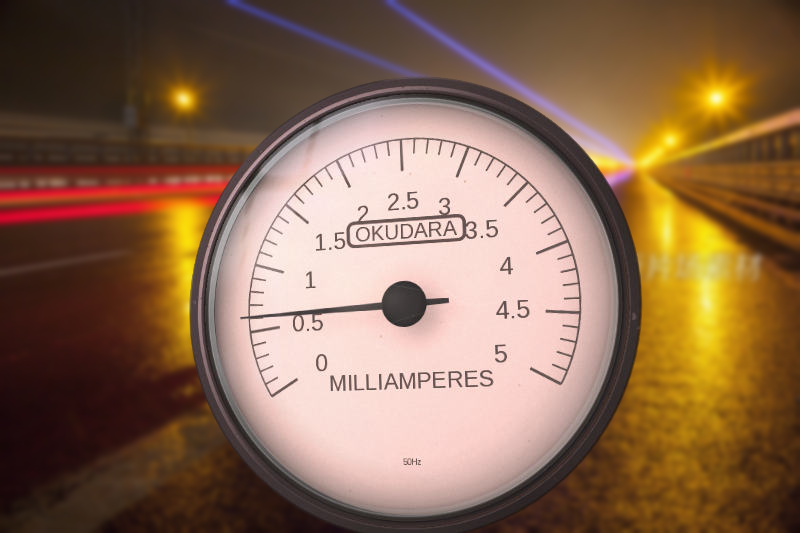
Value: value=0.6 unit=mA
